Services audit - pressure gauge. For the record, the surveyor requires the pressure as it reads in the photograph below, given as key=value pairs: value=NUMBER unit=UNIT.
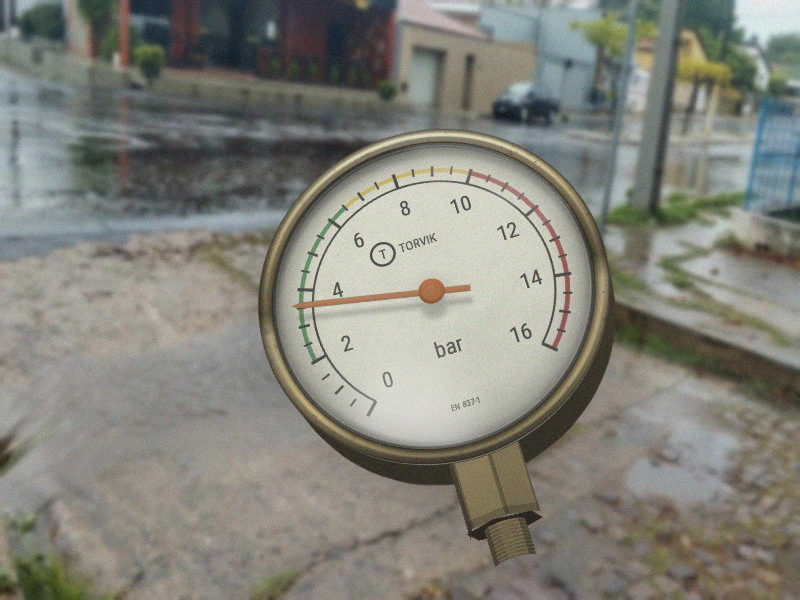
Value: value=3.5 unit=bar
